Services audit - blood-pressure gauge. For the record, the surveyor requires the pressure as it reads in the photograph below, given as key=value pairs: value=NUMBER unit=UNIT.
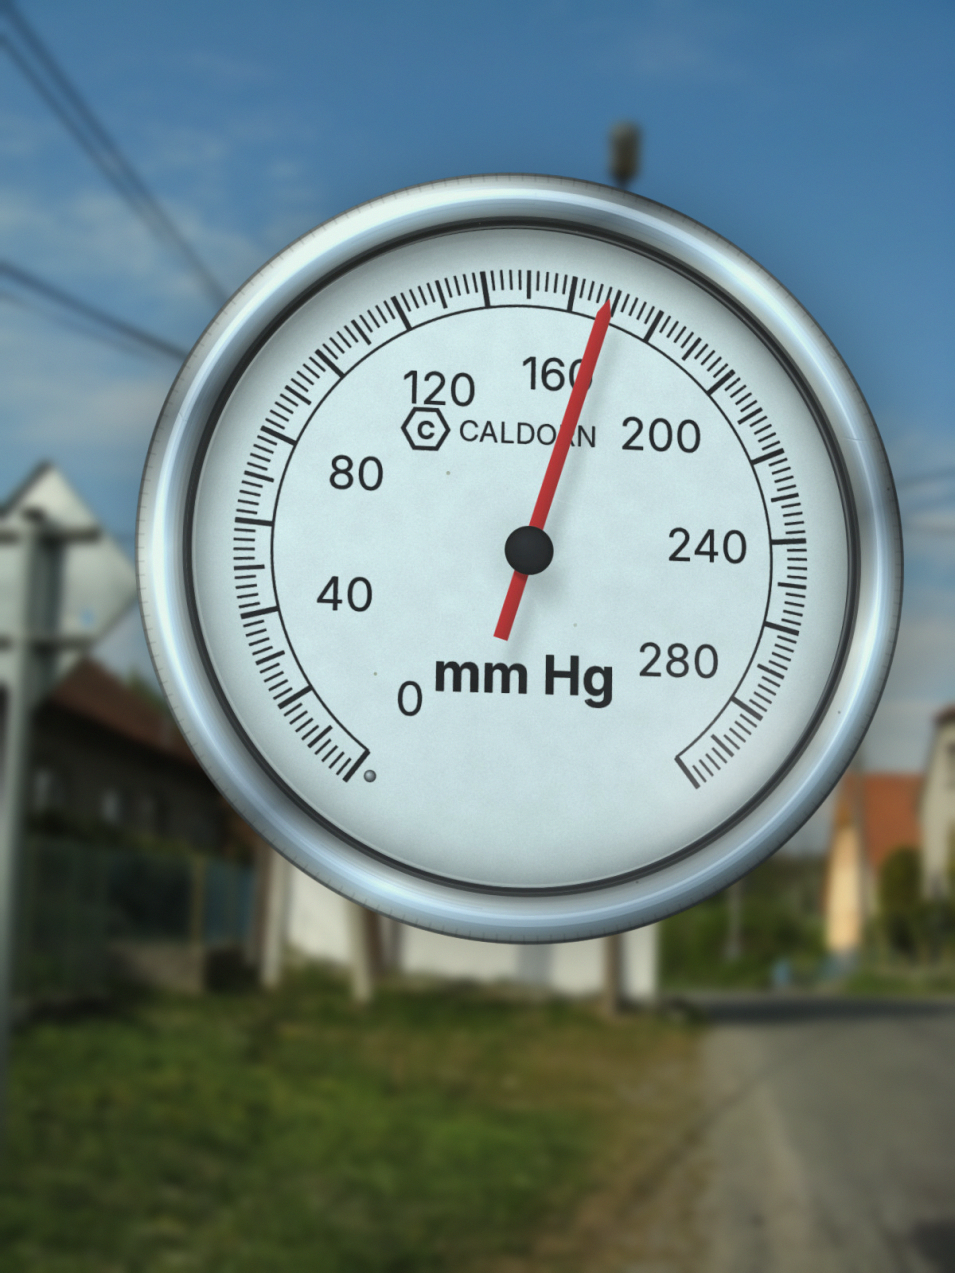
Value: value=168 unit=mmHg
